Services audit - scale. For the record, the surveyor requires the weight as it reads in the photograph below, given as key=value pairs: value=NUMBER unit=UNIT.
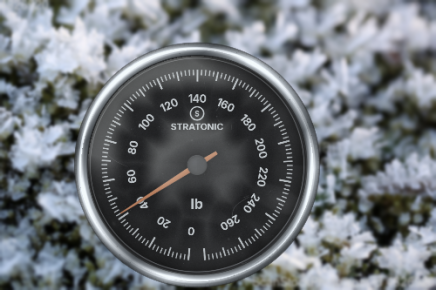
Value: value=42 unit=lb
